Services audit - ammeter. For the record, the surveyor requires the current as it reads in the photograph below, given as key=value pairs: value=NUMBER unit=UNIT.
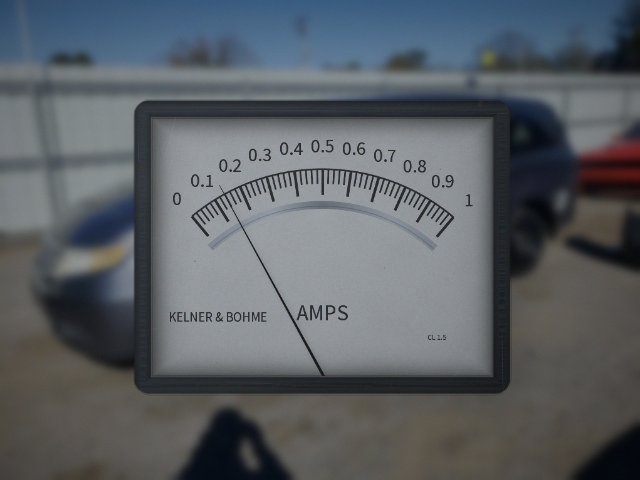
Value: value=0.14 unit=A
